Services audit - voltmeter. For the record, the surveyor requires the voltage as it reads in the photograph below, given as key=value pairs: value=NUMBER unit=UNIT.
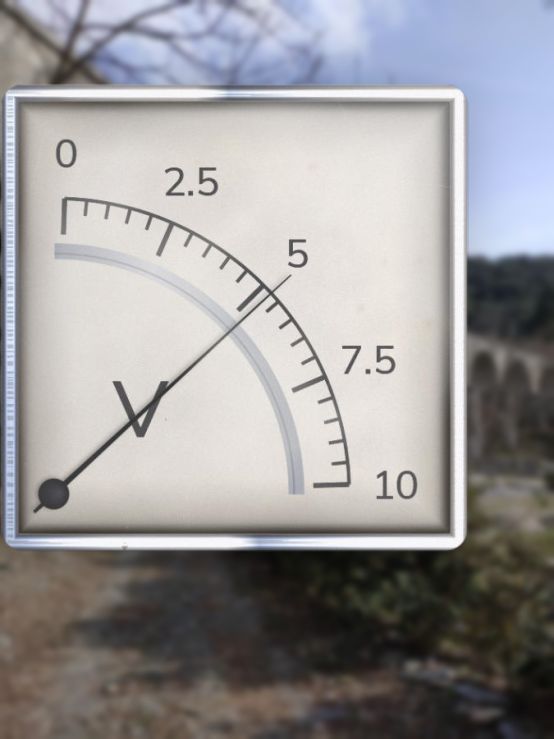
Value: value=5.25 unit=V
